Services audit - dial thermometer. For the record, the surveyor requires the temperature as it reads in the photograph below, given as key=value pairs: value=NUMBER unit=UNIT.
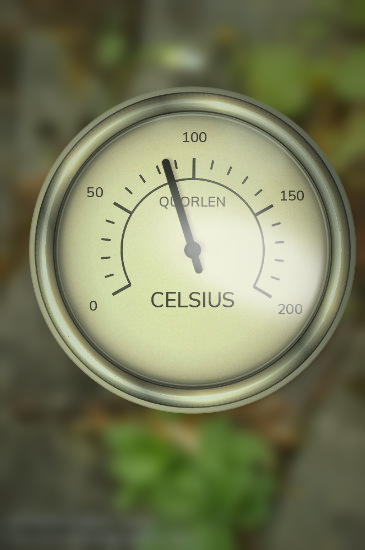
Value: value=85 unit=°C
